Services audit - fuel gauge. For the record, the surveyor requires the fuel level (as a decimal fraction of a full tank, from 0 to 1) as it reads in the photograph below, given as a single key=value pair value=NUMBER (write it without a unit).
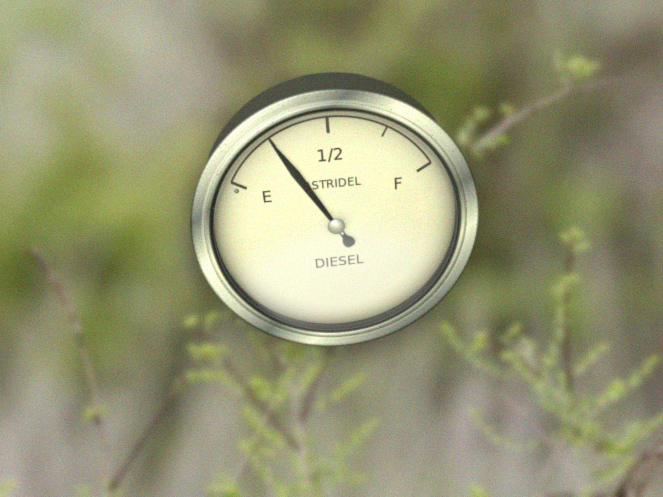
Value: value=0.25
